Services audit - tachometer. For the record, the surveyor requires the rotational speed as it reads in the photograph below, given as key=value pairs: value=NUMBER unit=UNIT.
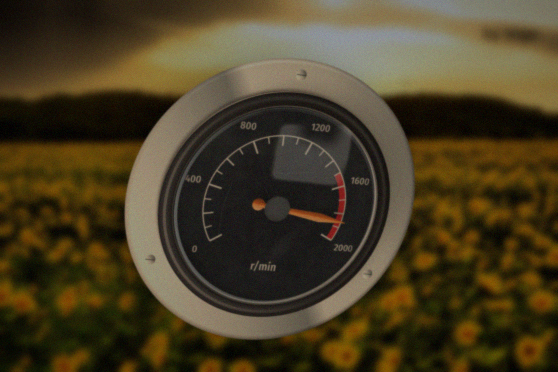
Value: value=1850 unit=rpm
